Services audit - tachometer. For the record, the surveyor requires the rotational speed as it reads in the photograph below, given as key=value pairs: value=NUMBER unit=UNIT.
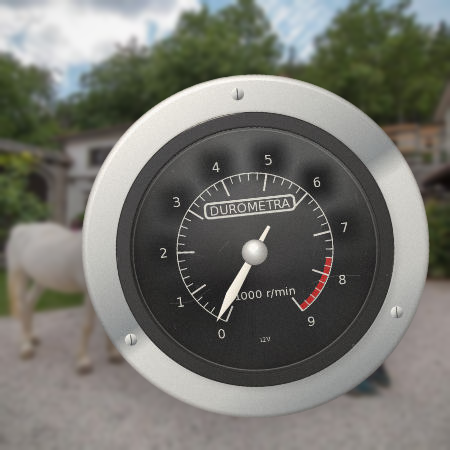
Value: value=200 unit=rpm
